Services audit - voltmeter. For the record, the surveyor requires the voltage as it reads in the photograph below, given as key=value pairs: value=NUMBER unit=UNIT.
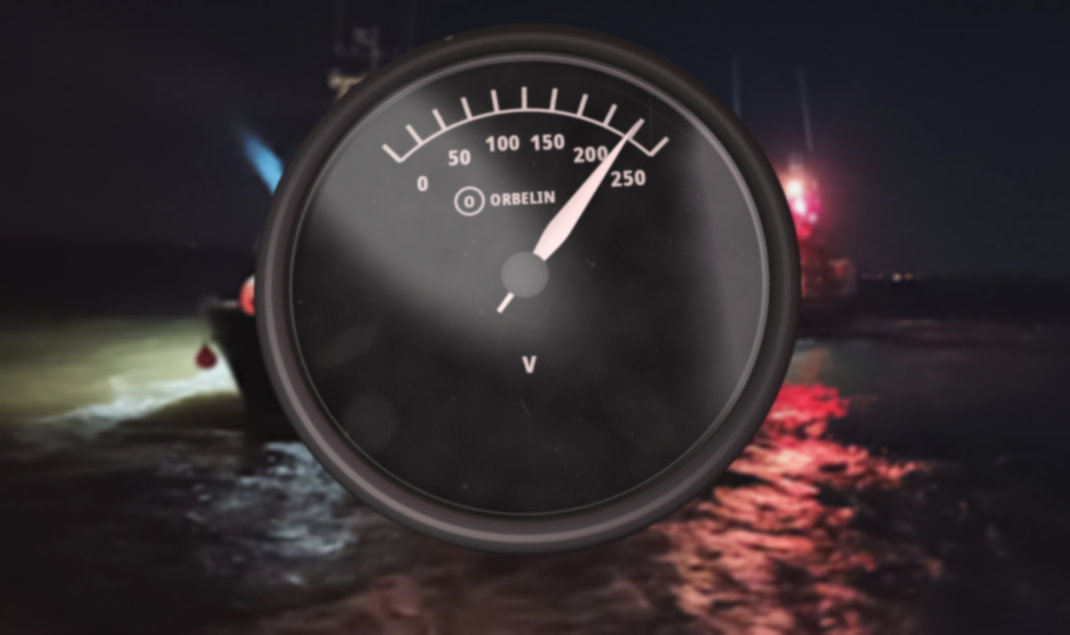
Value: value=225 unit=V
